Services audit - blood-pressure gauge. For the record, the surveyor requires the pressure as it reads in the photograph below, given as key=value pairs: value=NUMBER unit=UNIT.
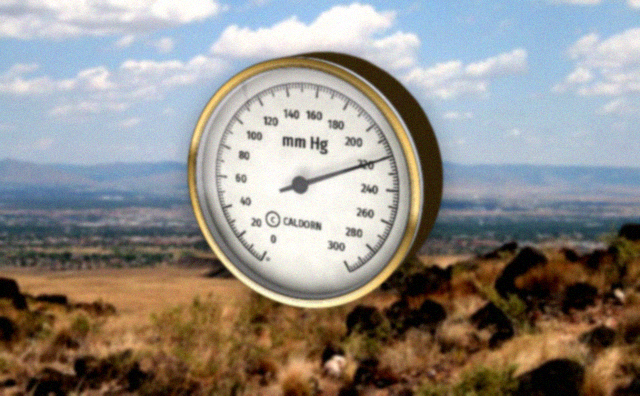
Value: value=220 unit=mmHg
